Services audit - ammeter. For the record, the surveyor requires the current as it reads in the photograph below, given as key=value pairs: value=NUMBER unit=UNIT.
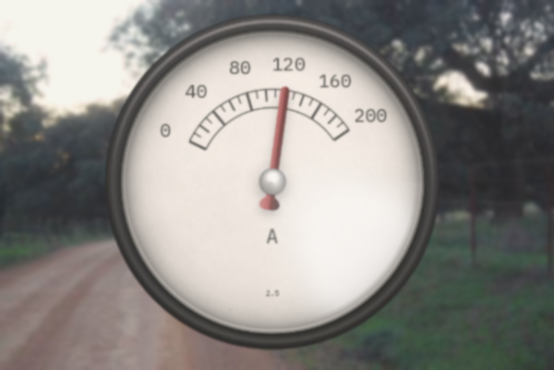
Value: value=120 unit=A
